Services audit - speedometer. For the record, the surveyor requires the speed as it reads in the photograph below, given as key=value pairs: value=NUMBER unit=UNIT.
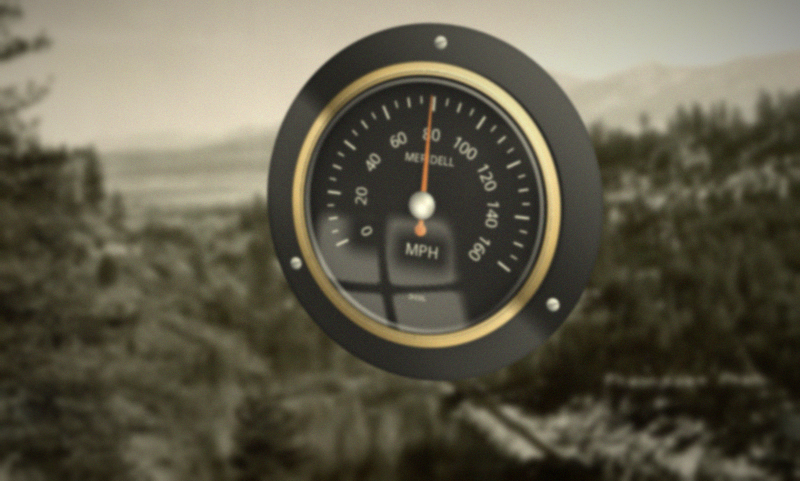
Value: value=80 unit=mph
